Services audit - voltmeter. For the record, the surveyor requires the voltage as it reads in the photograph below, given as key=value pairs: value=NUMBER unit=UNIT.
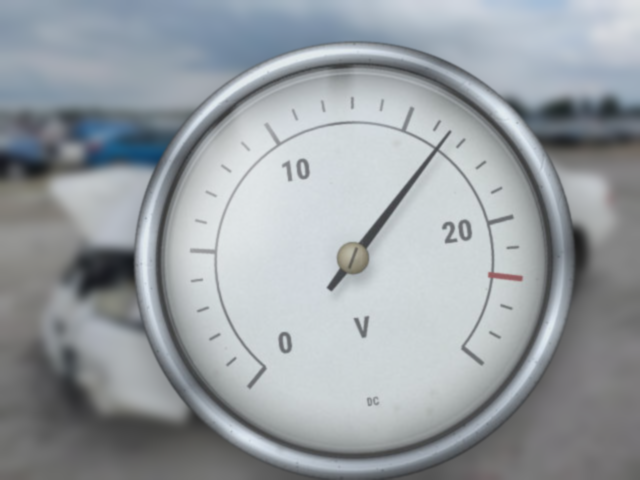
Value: value=16.5 unit=V
